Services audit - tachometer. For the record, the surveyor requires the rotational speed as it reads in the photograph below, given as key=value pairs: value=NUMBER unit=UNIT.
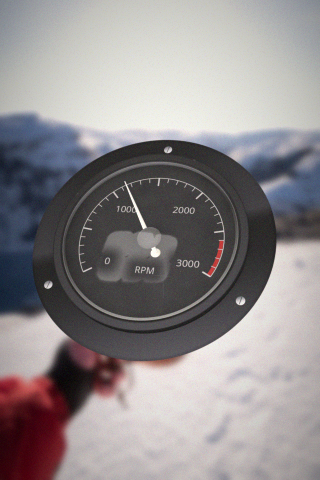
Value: value=1150 unit=rpm
